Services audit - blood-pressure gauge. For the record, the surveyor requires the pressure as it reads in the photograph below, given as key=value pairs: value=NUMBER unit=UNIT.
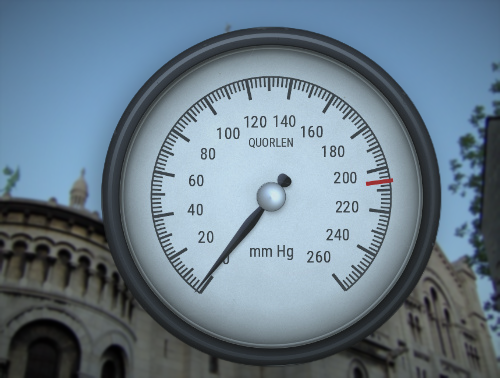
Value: value=2 unit=mmHg
